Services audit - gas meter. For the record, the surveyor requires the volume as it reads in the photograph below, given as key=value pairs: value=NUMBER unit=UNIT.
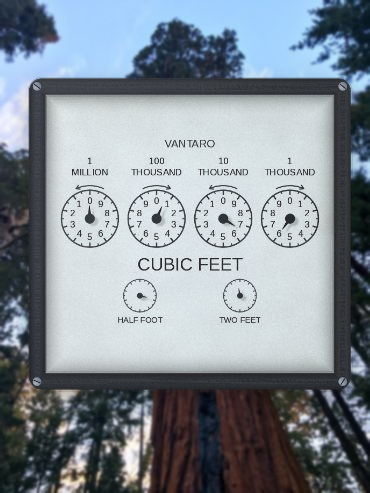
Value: value=6600 unit=ft³
